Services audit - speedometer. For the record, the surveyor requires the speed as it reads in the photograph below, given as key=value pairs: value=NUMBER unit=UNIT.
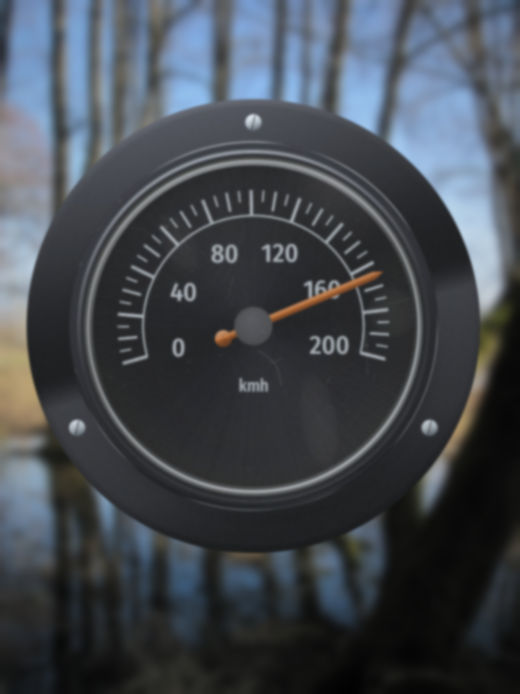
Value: value=165 unit=km/h
